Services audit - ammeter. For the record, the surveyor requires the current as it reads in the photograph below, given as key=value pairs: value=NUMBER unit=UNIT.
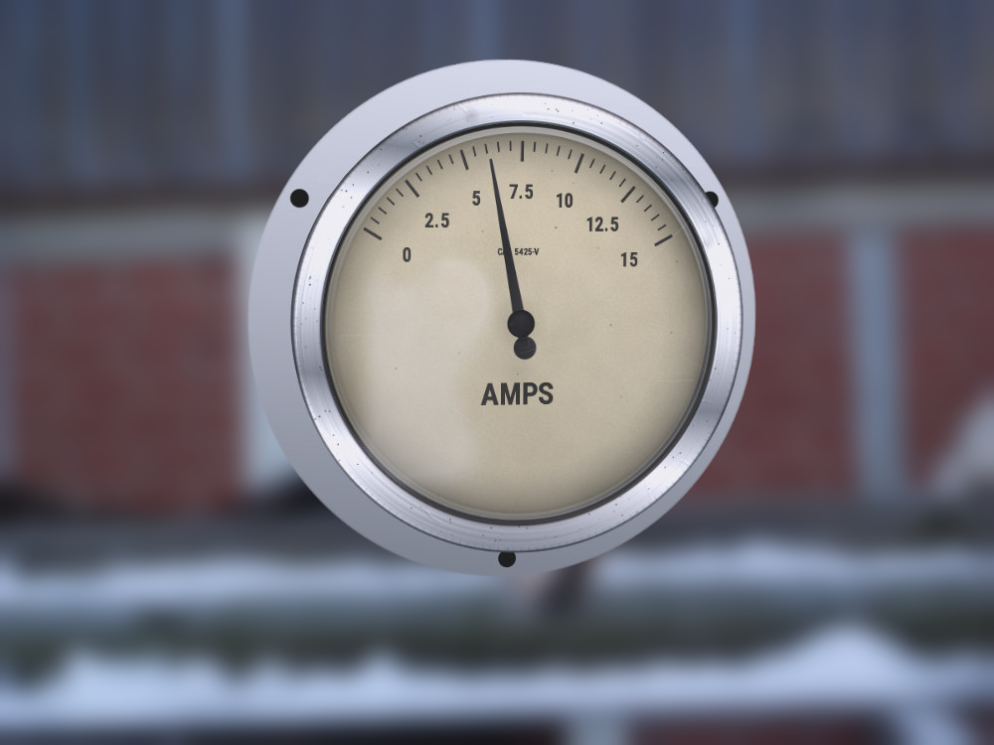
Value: value=6 unit=A
